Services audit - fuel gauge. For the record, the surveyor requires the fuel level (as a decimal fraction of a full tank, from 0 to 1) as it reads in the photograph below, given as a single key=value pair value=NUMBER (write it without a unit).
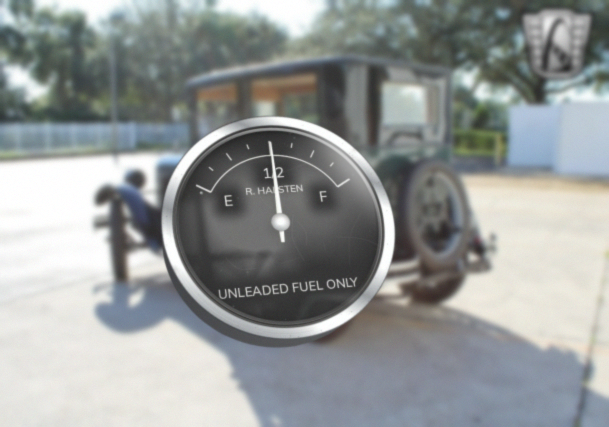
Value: value=0.5
